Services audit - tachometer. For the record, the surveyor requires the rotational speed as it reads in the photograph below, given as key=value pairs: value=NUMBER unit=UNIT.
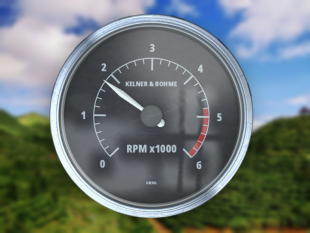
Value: value=1800 unit=rpm
